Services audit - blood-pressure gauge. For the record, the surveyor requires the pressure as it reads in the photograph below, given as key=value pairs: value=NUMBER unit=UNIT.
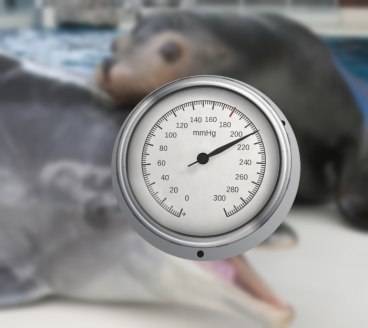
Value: value=210 unit=mmHg
